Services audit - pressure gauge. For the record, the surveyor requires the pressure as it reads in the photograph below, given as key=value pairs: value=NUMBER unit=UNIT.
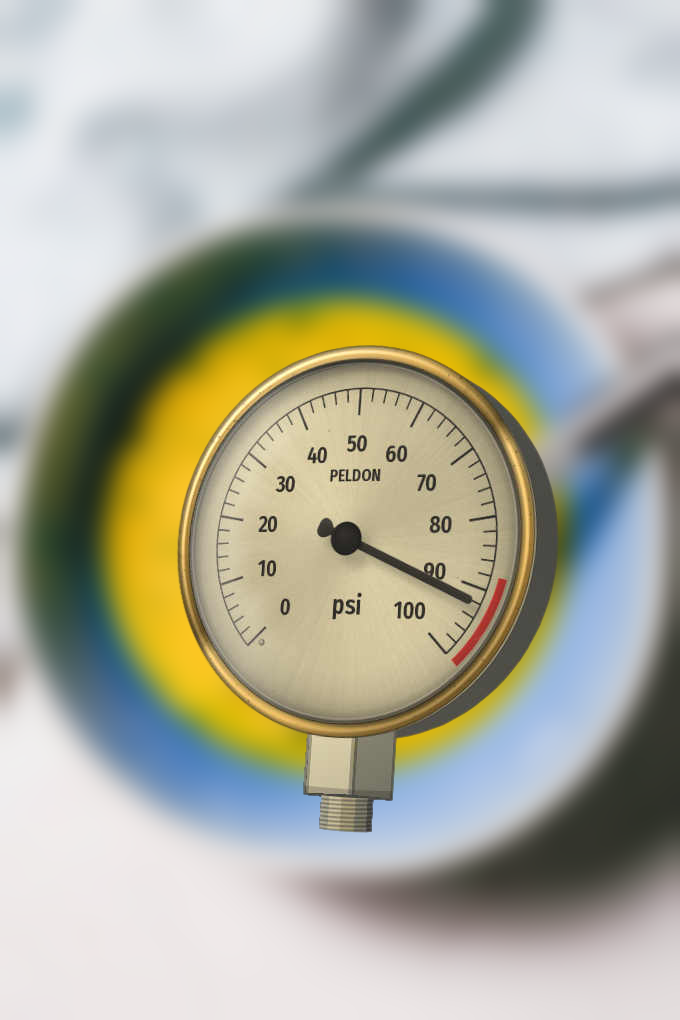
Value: value=92 unit=psi
